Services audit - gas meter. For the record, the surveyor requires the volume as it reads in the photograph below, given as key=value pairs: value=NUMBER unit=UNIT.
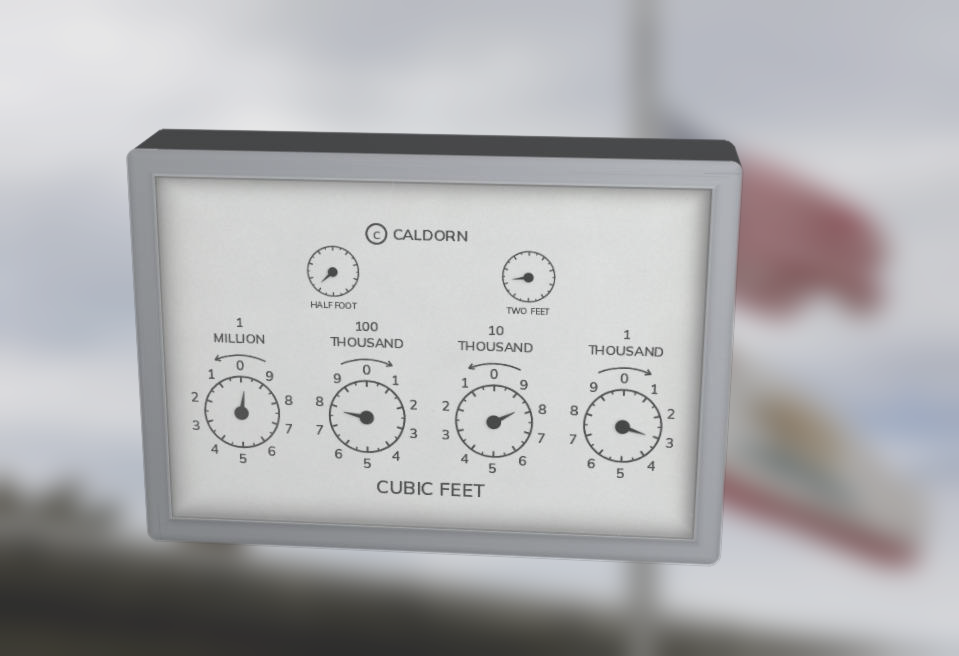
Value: value=978300 unit=ft³
